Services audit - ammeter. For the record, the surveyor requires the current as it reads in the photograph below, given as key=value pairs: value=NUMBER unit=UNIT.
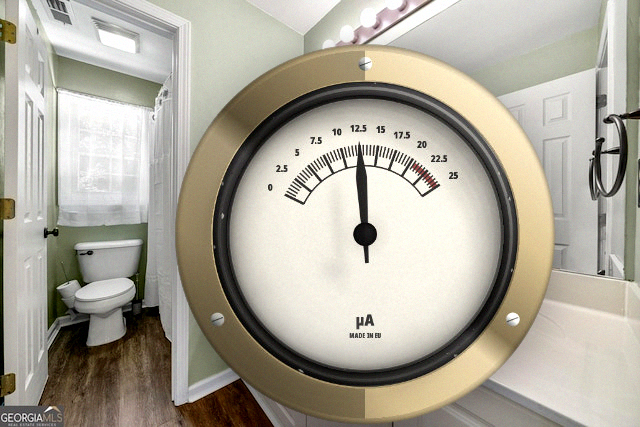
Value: value=12.5 unit=µA
